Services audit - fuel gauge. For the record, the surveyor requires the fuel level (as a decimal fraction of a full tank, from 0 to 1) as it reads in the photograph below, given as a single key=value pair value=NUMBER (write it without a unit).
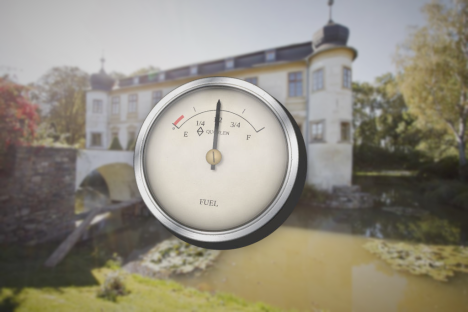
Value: value=0.5
